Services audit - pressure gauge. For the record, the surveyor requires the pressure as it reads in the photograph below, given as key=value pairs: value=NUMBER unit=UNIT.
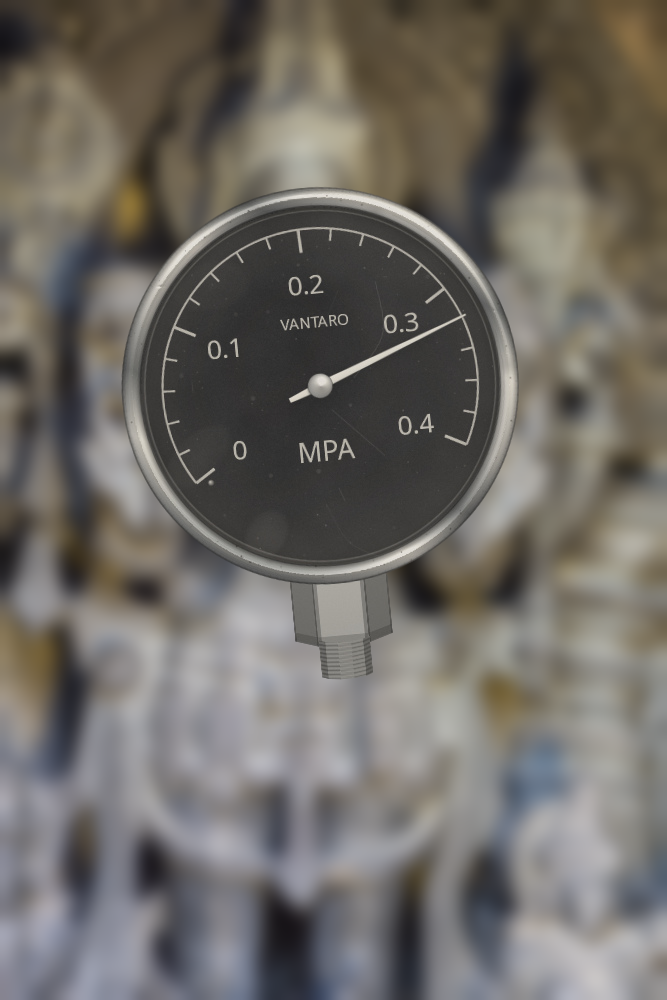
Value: value=0.32 unit=MPa
